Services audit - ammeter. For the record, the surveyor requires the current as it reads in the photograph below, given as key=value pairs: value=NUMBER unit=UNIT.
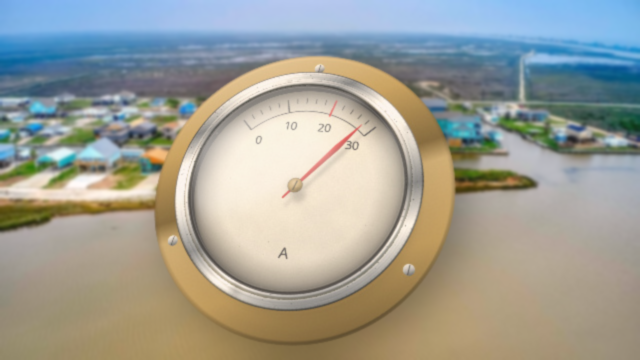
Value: value=28 unit=A
